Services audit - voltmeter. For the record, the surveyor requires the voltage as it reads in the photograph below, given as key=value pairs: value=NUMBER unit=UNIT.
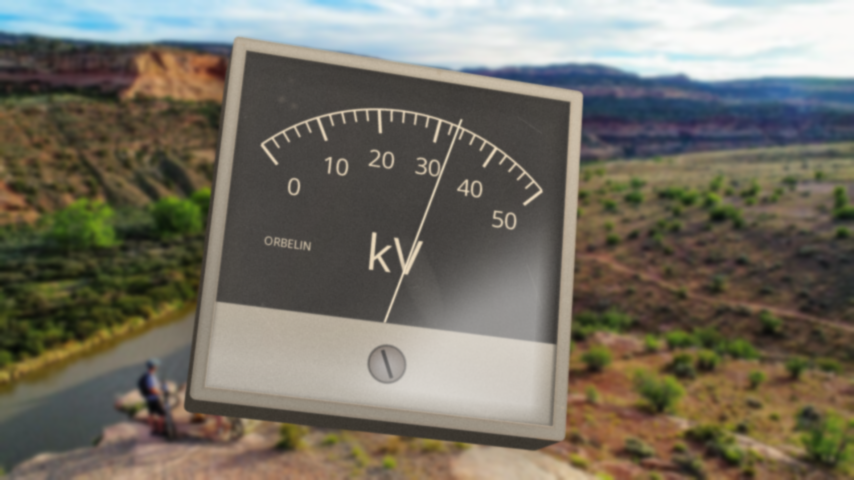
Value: value=33 unit=kV
